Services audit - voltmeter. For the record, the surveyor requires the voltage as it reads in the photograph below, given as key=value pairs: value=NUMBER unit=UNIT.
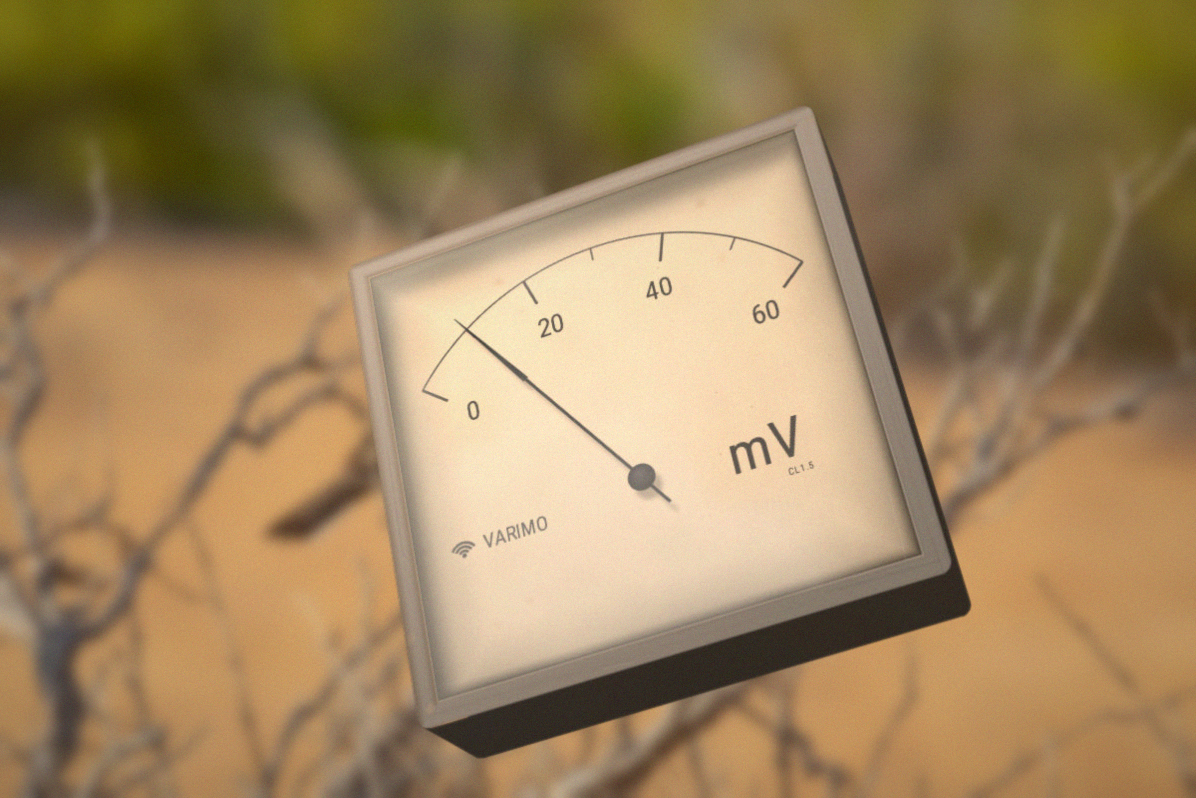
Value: value=10 unit=mV
